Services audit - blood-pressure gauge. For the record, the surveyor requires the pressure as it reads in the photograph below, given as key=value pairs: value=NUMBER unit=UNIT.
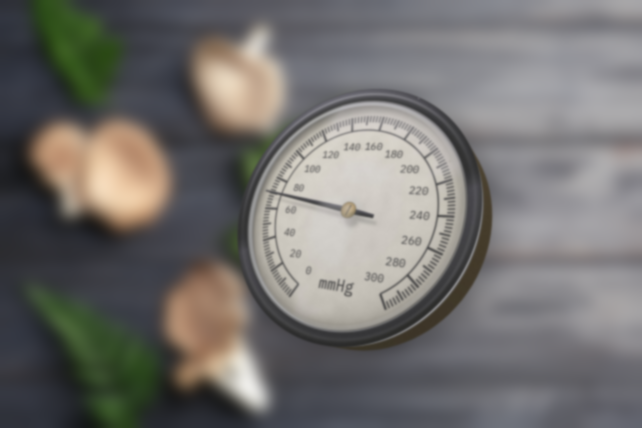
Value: value=70 unit=mmHg
